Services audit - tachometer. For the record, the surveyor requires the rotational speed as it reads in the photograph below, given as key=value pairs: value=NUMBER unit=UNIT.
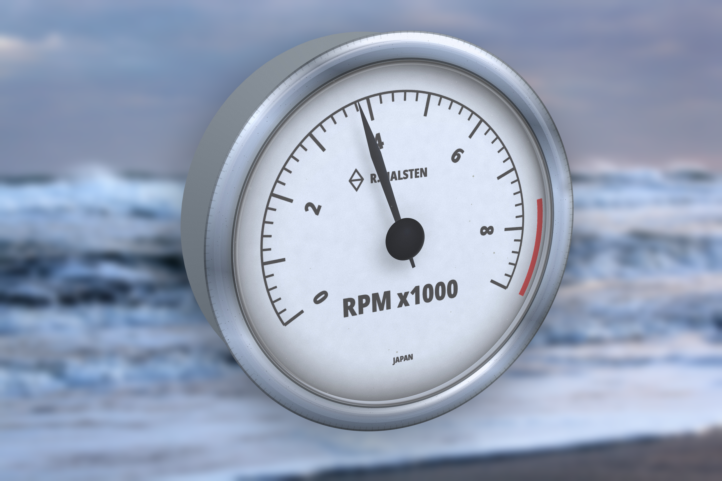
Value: value=3800 unit=rpm
